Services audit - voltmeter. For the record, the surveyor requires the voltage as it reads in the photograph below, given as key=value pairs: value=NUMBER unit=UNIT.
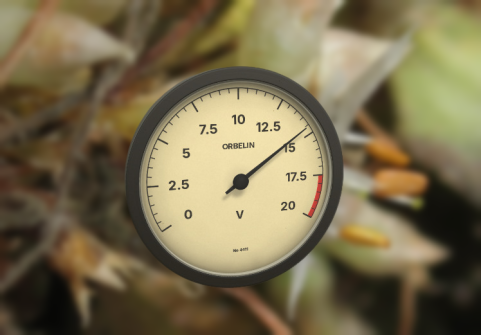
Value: value=14.5 unit=V
